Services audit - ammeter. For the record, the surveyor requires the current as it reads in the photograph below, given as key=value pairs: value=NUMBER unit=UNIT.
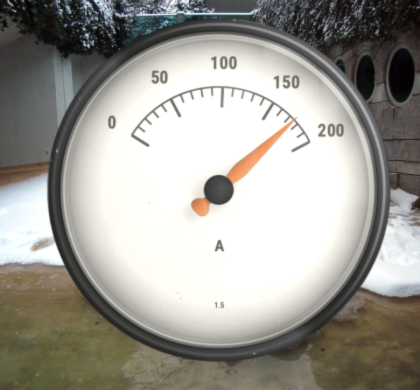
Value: value=175 unit=A
